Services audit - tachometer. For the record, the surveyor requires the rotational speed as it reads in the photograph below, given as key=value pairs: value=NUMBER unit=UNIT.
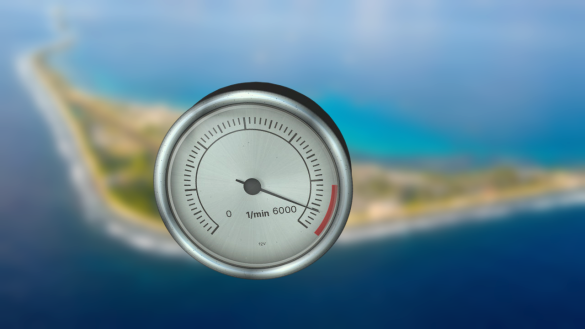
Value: value=5600 unit=rpm
